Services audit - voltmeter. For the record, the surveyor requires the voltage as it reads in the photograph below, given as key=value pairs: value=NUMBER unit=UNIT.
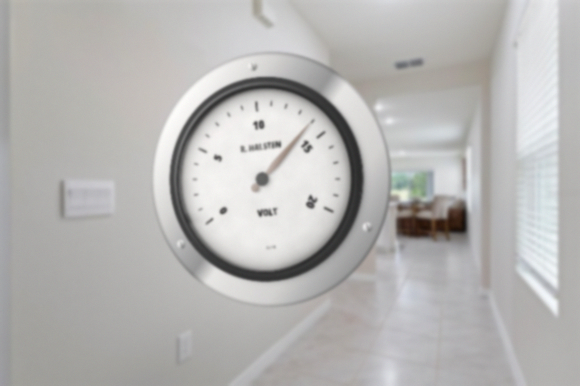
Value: value=14 unit=V
